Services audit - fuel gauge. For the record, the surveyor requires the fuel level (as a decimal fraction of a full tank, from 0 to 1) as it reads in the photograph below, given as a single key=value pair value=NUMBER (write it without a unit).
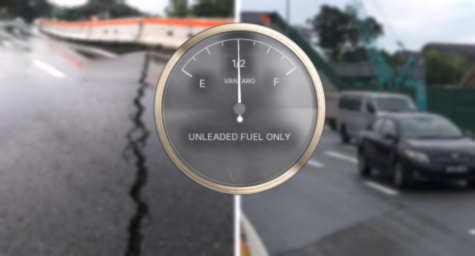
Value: value=0.5
